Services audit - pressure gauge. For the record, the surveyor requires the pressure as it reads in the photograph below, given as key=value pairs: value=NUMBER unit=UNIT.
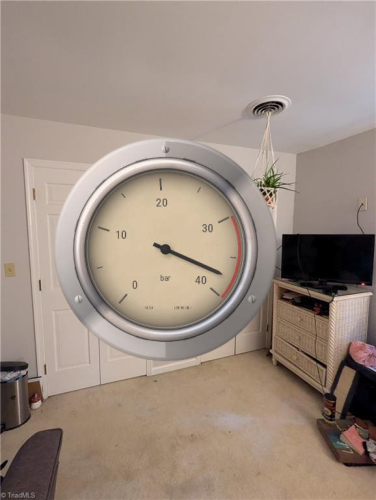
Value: value=37.5 unit=bar
